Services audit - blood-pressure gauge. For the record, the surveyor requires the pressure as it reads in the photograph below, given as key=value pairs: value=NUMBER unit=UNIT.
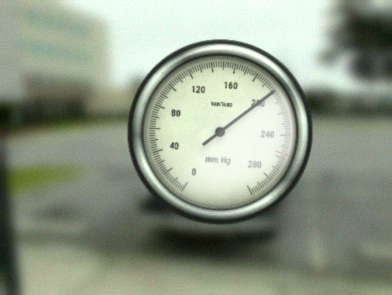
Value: value=200 unit=mmHg
